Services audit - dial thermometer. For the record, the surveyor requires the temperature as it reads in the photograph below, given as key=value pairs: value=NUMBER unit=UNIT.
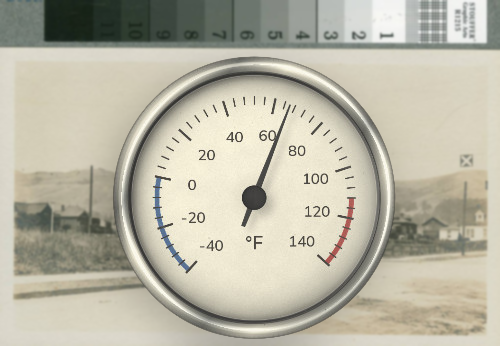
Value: value=66 unit=°F
